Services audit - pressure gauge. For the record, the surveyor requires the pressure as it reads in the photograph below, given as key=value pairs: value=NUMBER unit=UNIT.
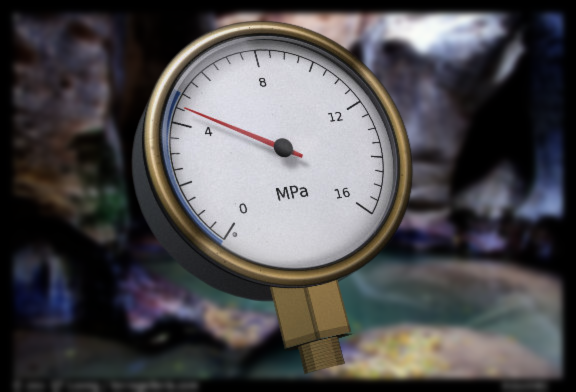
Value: value=4.5 unit=MPa
